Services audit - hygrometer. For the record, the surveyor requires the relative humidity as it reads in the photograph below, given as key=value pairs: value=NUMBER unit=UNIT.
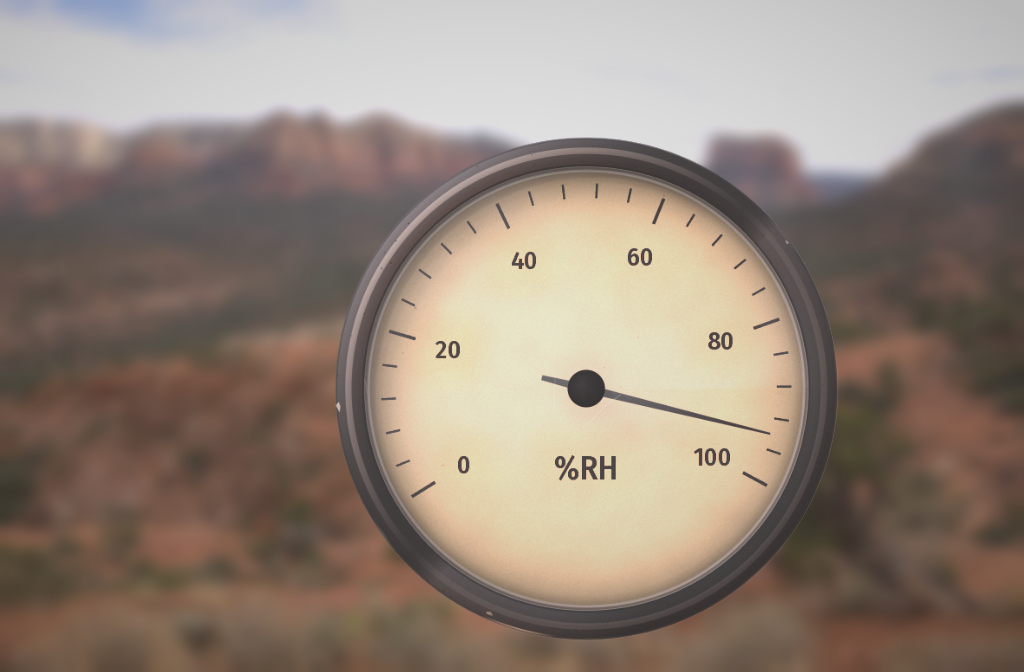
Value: value=94 unit=%
